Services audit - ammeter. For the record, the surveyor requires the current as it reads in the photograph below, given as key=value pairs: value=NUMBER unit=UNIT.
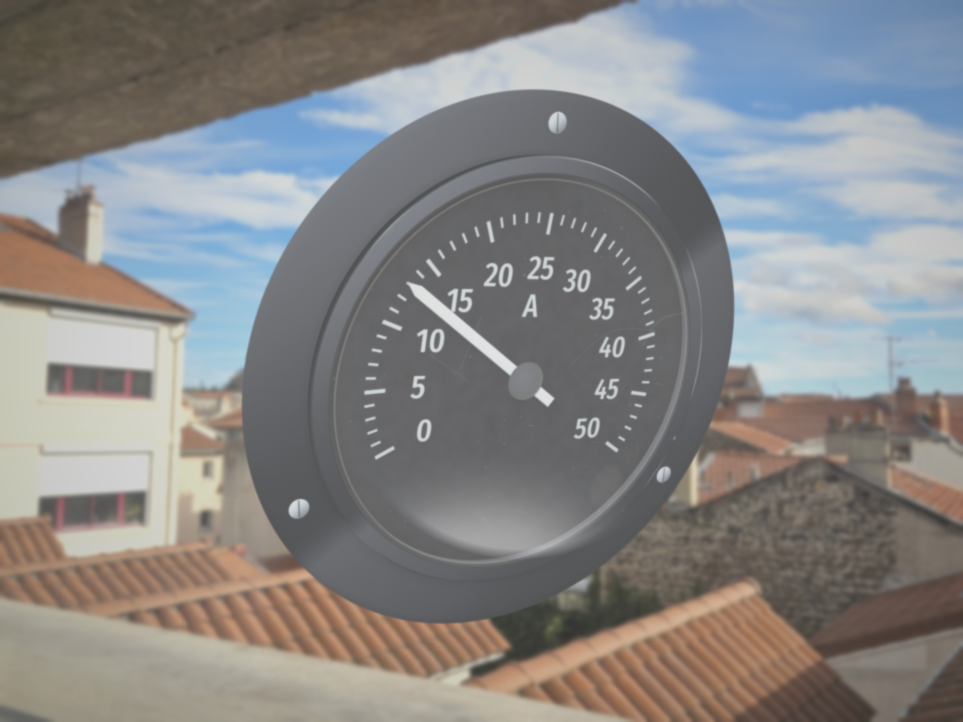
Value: value=13 unit=A
